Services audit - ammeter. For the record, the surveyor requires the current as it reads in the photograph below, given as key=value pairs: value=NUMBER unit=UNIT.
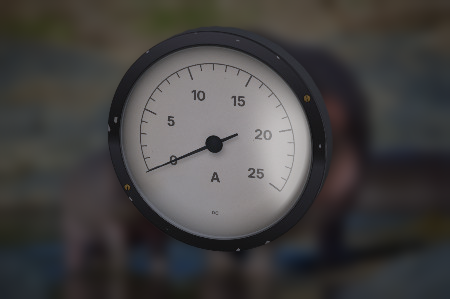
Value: value=0 unit=A
